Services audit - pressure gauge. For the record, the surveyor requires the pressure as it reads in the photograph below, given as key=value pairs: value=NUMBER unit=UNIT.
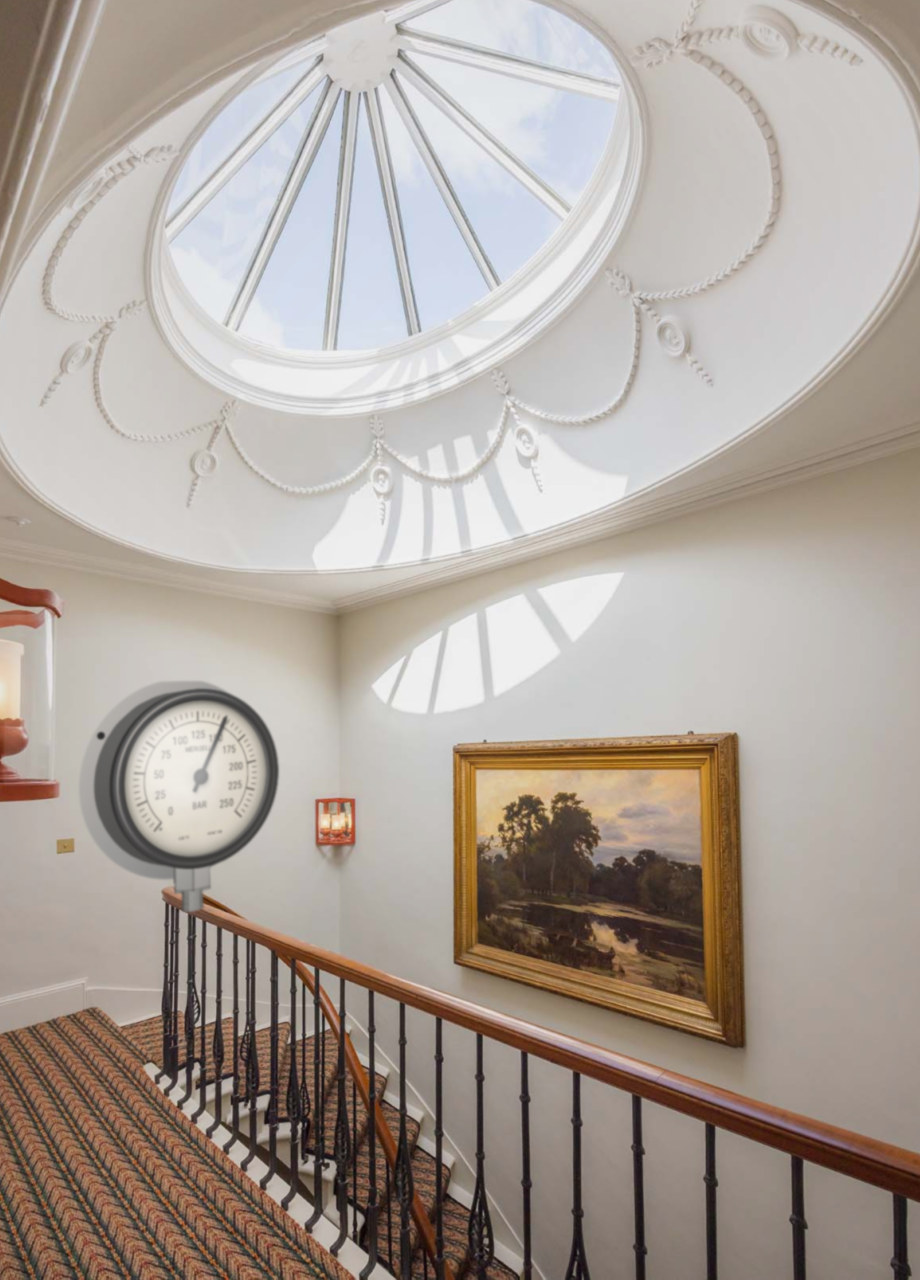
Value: value=150 unit=bar
